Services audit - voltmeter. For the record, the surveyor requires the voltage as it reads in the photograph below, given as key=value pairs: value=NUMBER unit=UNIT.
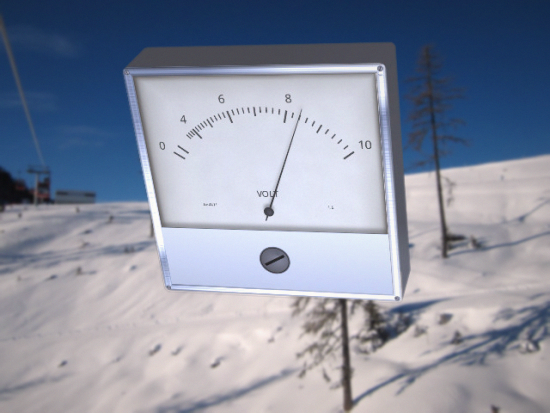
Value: value=8.4 unit=V
